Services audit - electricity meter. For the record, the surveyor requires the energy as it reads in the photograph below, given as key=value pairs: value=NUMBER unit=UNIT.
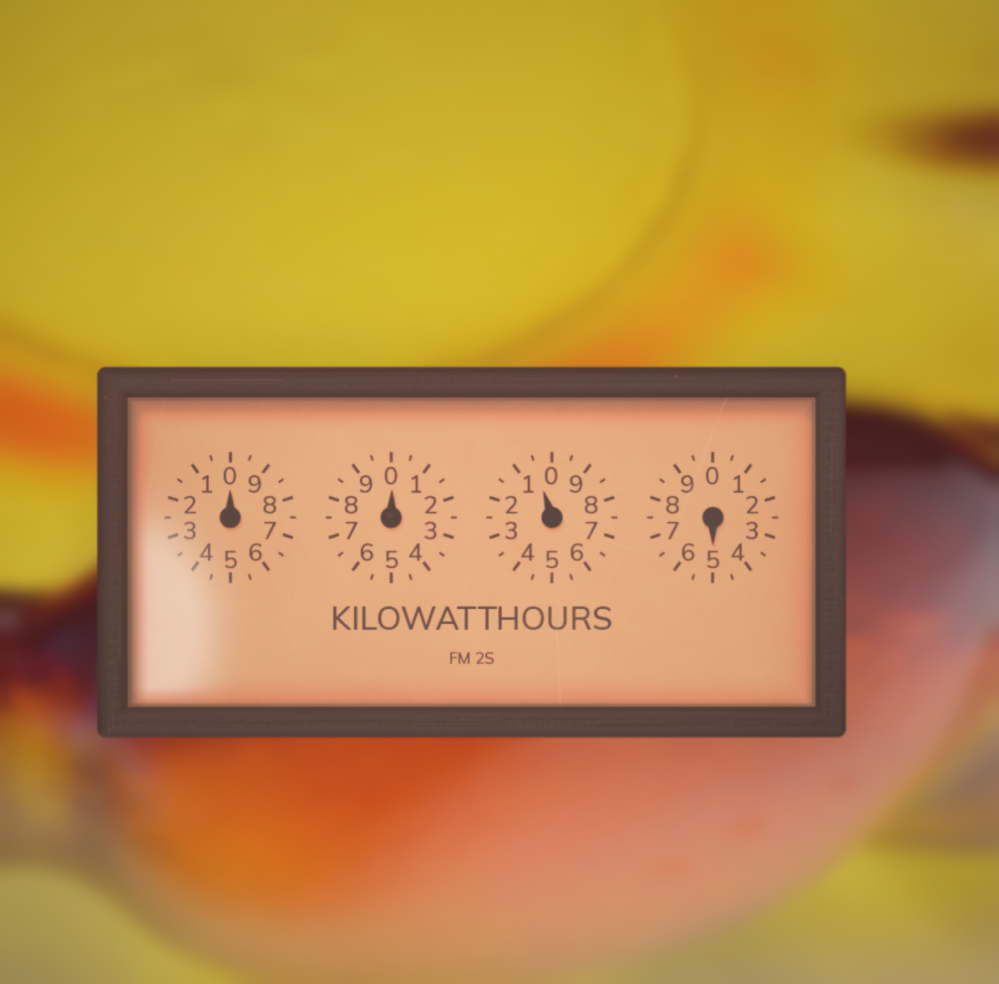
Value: value=5 unit=kWh
